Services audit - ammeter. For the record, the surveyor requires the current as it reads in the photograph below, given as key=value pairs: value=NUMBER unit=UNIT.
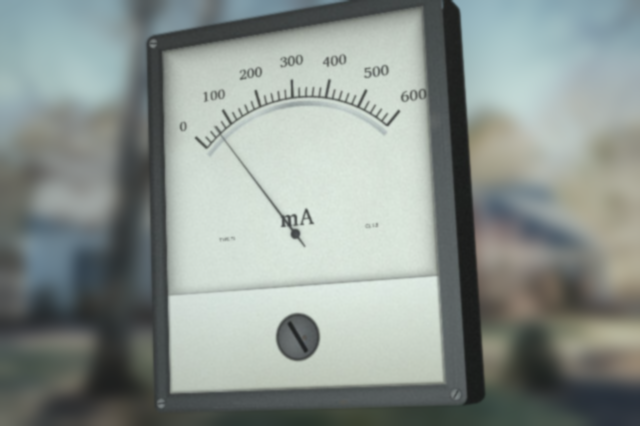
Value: value=60 unit=mA
